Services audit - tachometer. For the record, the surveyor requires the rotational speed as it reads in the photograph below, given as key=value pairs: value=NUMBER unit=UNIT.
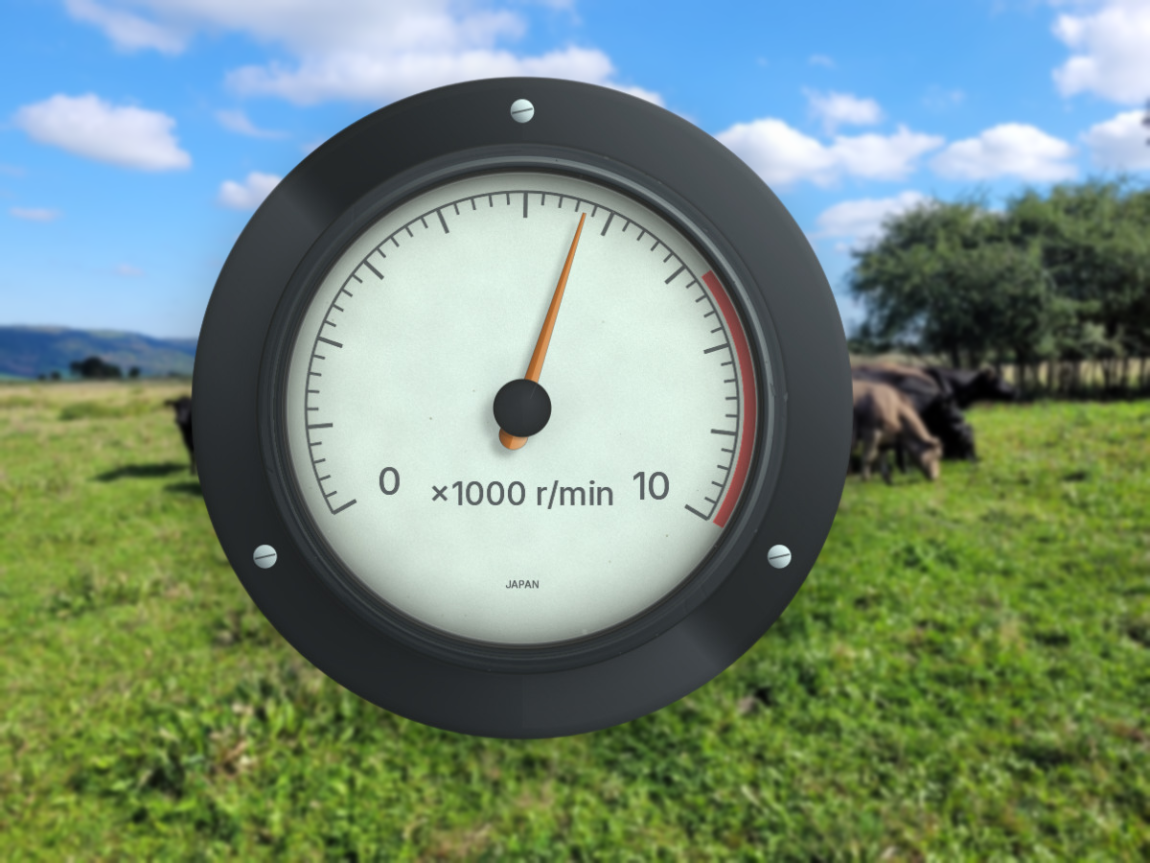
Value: value=5700 unit=rpm
